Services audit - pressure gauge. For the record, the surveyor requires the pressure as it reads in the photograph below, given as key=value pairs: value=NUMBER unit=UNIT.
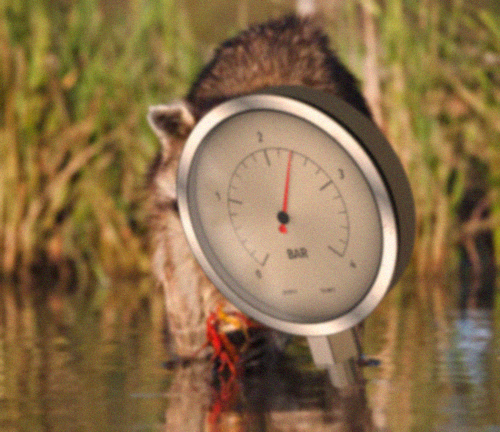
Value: value=2.4 unit=bar
